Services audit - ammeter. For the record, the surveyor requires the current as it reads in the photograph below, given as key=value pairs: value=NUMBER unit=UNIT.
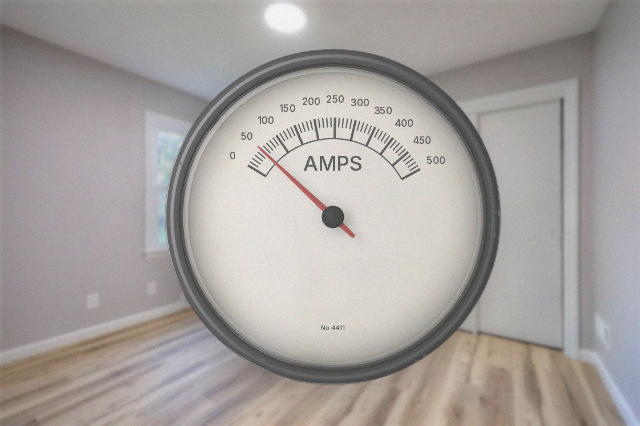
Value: value=50 unit=A
